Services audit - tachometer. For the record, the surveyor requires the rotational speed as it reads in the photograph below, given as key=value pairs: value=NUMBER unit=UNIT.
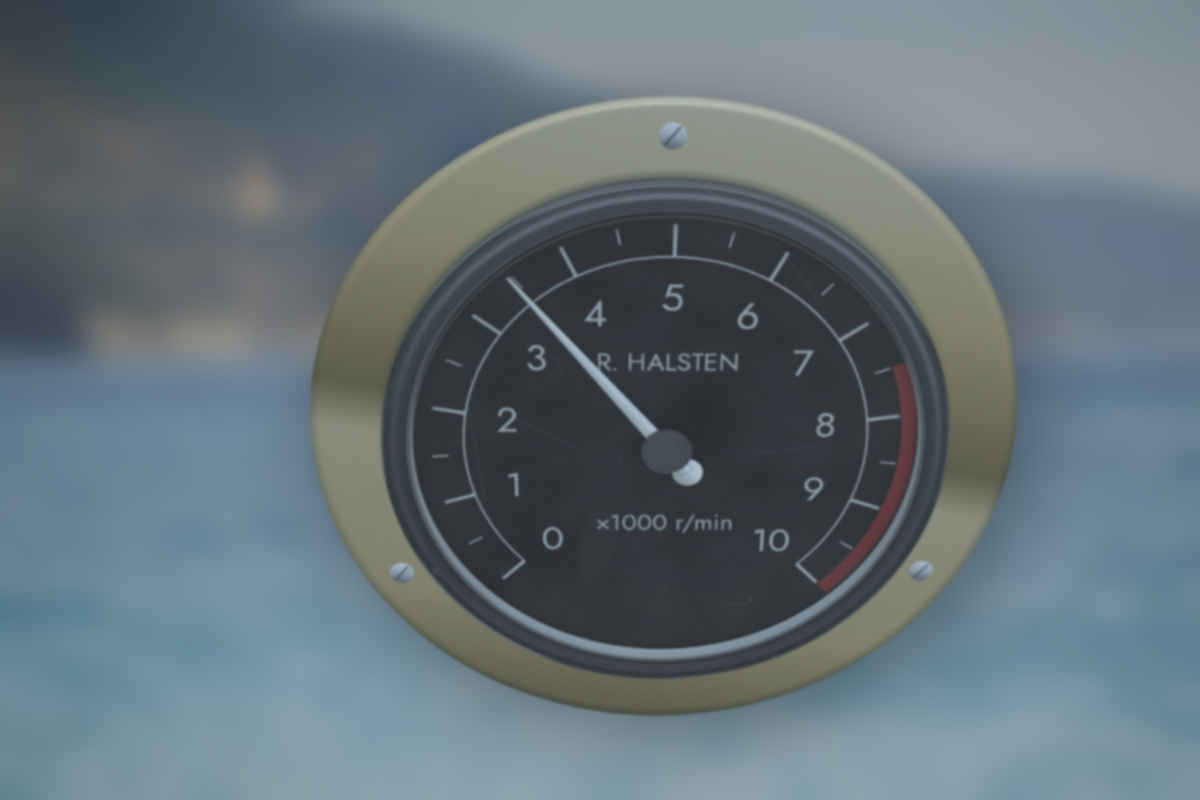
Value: value=3500 unit=rpm
